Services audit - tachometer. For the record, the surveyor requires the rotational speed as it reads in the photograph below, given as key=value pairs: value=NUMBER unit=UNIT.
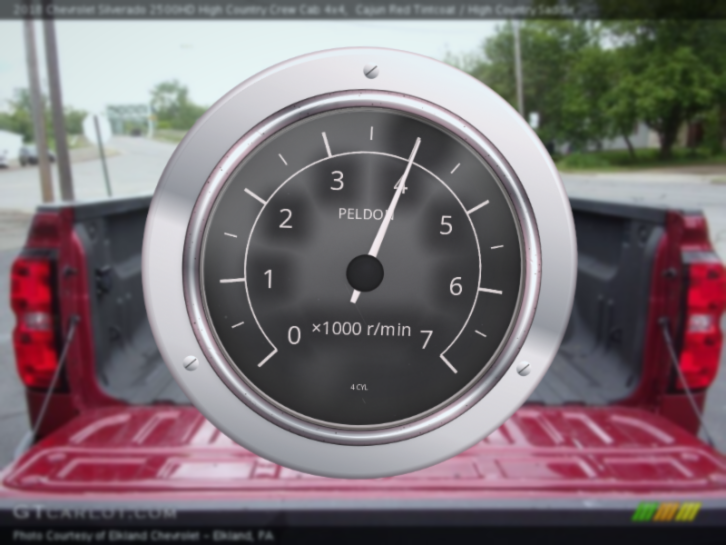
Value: value=4000 unit=rpm
